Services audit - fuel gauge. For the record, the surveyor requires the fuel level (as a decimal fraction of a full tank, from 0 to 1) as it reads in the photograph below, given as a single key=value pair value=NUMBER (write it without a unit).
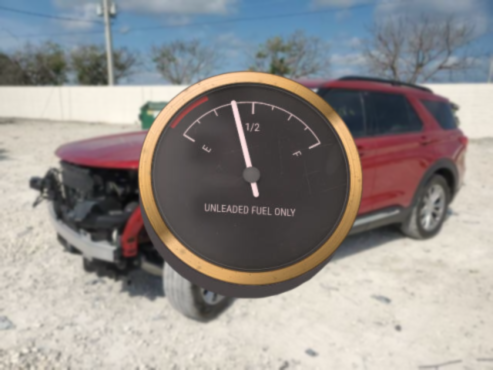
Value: value=0.375
